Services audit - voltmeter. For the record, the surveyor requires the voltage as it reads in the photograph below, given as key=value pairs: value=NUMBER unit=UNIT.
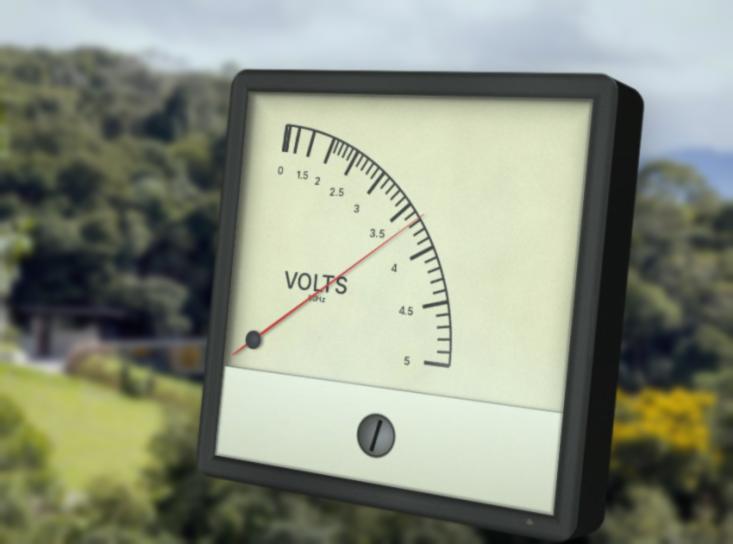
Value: value=3.7 unit=V
